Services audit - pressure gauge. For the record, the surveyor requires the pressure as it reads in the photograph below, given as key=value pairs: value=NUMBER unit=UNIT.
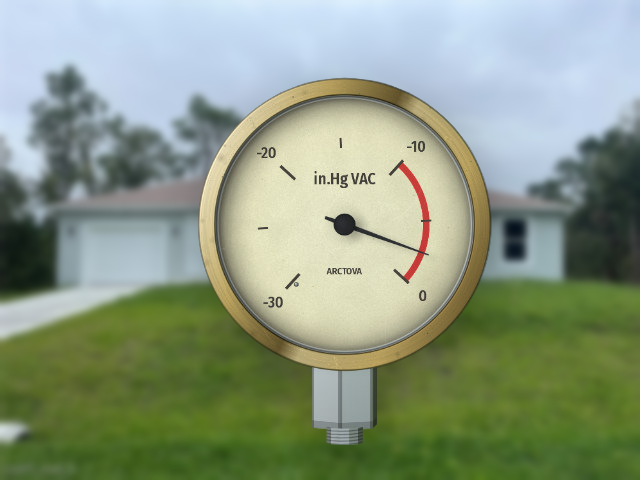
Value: value=-2.5 unit=inHg
